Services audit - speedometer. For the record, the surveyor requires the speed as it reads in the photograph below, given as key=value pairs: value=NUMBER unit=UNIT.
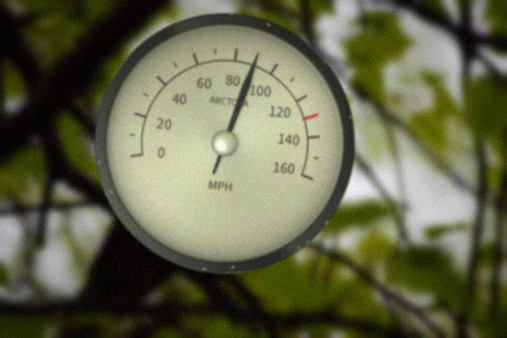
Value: value=90 unit=mph
